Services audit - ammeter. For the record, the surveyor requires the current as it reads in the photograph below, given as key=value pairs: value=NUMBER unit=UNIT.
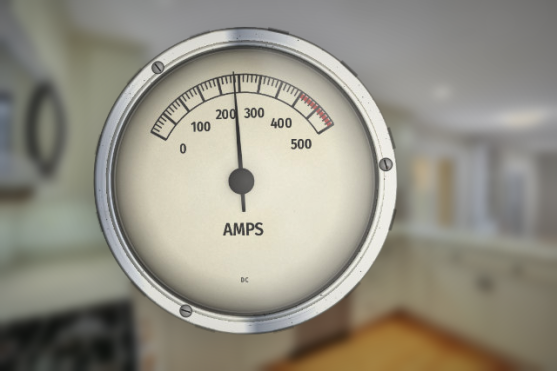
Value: value=240 unit=A
